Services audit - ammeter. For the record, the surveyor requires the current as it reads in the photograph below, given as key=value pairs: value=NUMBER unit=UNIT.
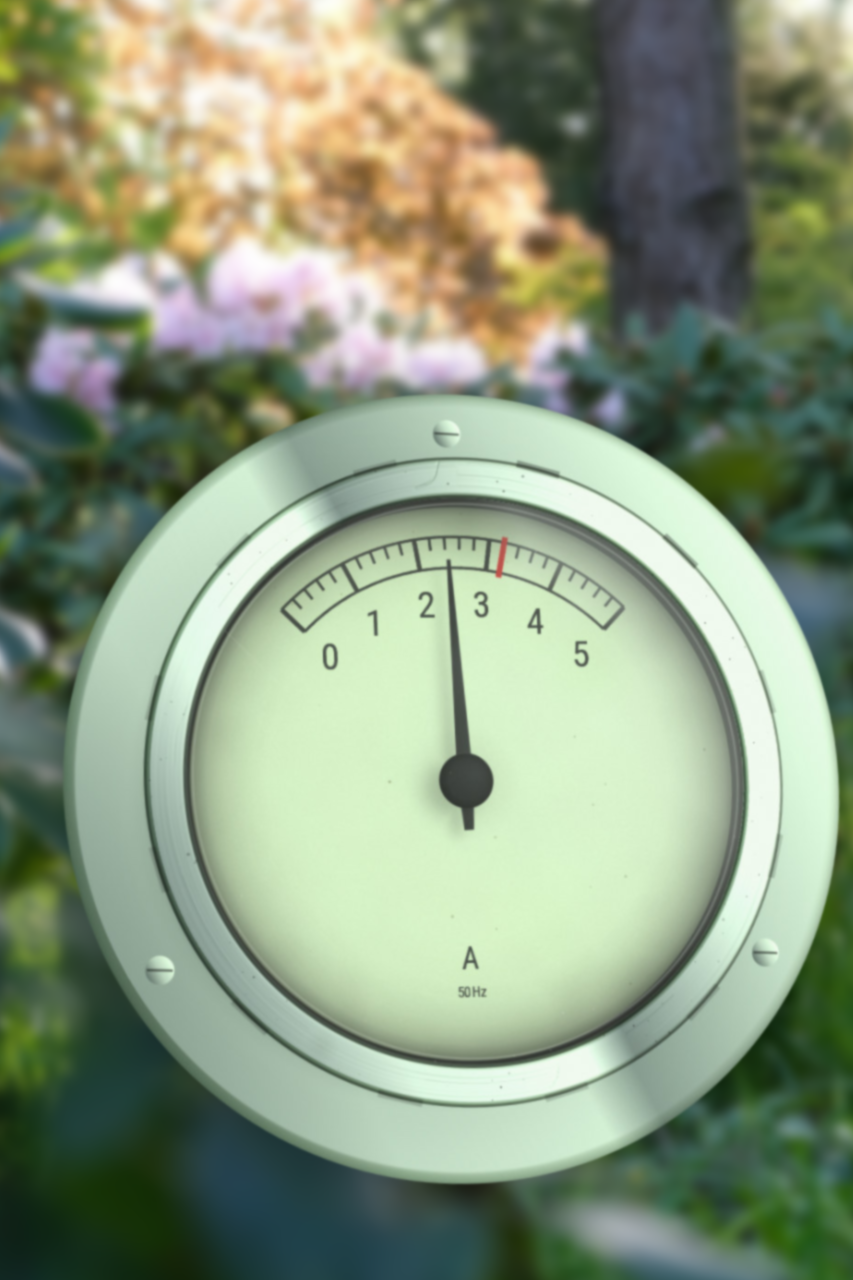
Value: value=2.4 unit=A
